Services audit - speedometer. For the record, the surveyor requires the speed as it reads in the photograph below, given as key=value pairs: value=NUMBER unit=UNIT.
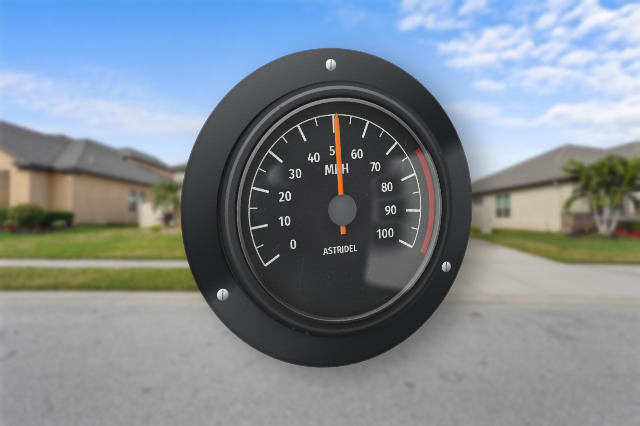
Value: value=50 unit=mph
